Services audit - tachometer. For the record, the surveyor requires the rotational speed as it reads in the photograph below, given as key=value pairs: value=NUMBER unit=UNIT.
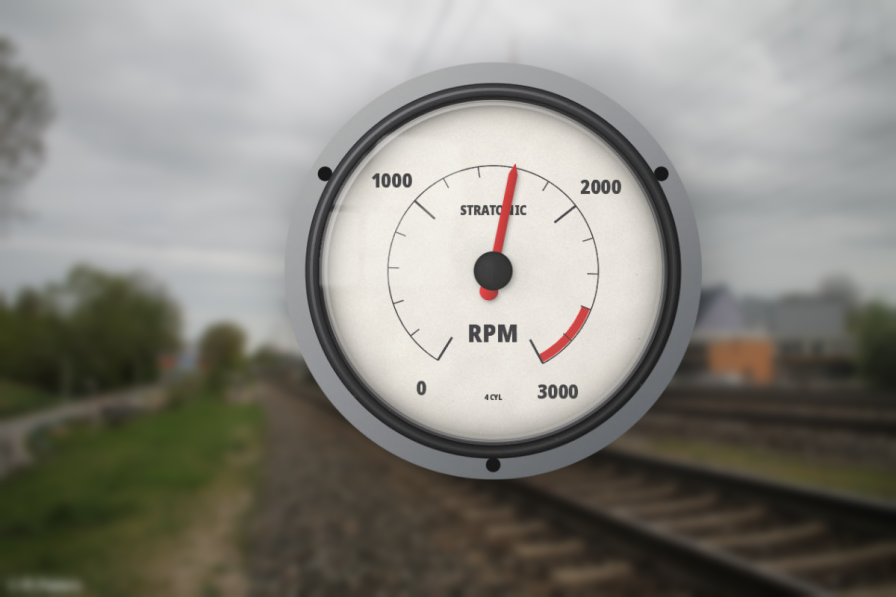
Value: value=1600 unit=rpm
